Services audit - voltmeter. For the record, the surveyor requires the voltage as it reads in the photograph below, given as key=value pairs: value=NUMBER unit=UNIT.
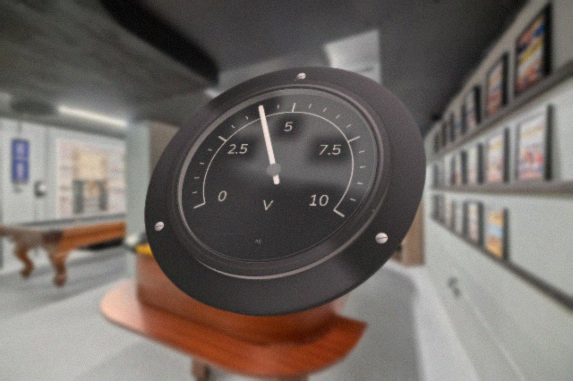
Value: value=4 unit=V
